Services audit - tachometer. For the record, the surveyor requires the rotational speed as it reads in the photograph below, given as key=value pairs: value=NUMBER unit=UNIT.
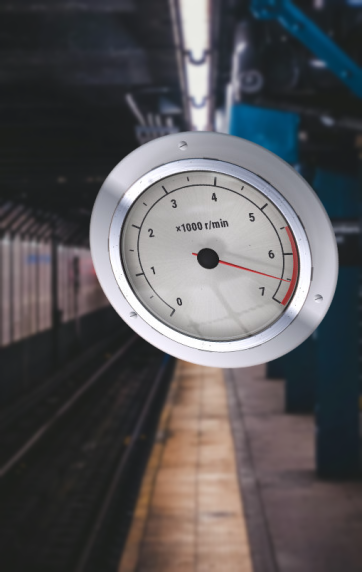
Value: value=6500 unit=rpm
